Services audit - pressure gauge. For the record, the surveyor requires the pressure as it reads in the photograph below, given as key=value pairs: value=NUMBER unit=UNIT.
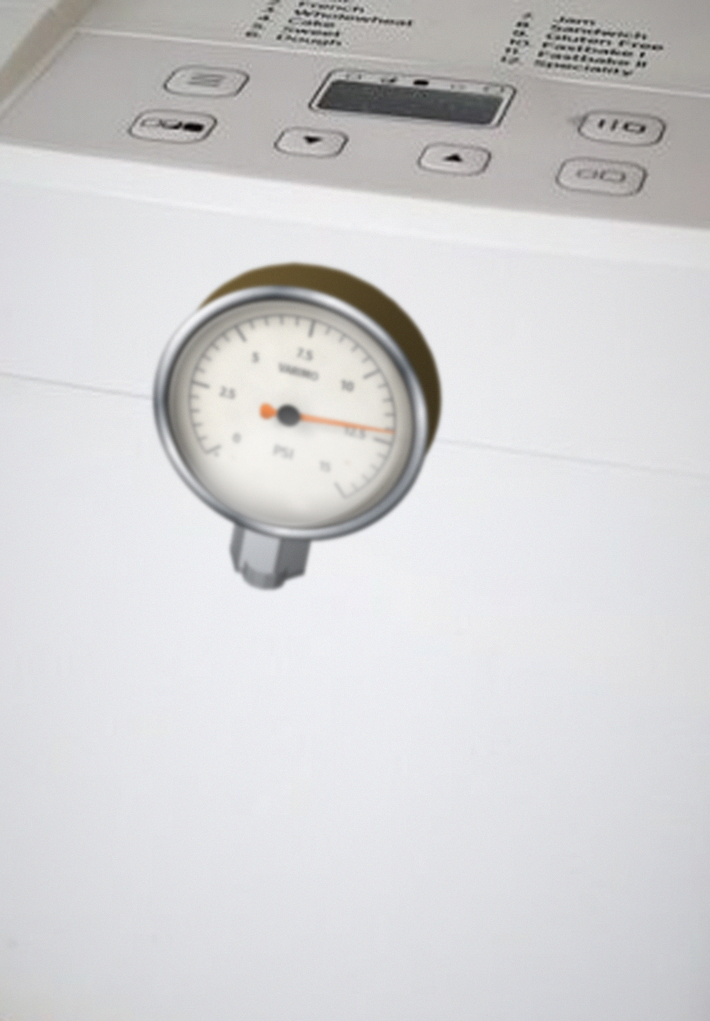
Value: value=12 unit=psi
